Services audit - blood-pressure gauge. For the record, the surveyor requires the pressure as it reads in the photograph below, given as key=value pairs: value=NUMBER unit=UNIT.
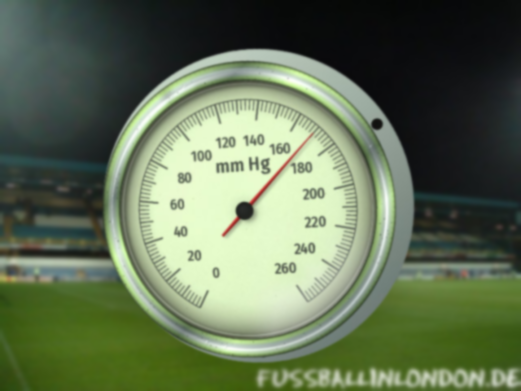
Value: value=170 unit=mmHg
